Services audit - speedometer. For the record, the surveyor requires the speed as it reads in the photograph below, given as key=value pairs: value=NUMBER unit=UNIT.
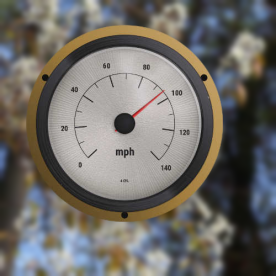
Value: value=95 unit=mph
